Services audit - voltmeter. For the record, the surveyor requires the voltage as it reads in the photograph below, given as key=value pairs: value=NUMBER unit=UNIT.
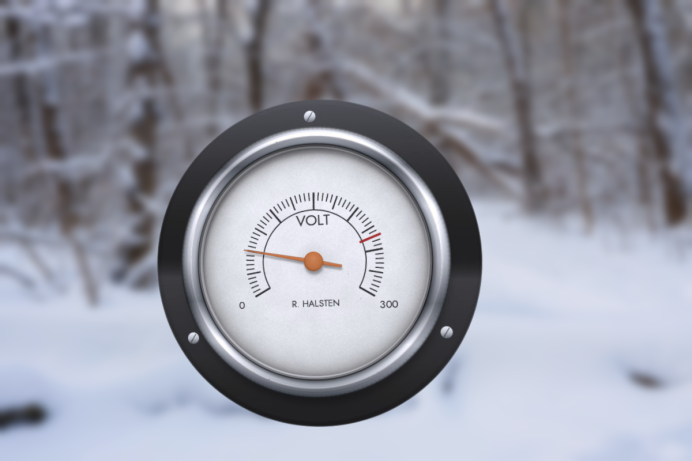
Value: value=50 unit=V
